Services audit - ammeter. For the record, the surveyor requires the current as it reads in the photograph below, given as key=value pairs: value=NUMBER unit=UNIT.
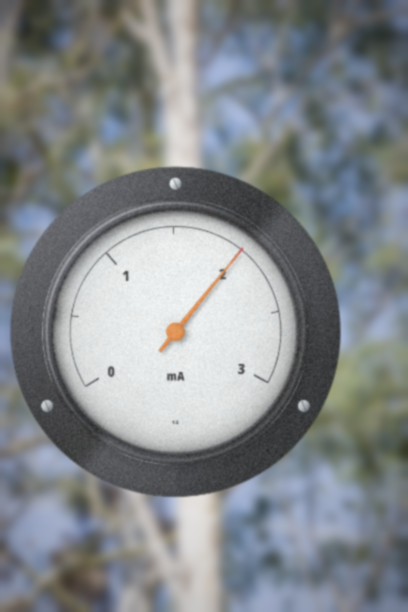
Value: value=2 unit=mA
